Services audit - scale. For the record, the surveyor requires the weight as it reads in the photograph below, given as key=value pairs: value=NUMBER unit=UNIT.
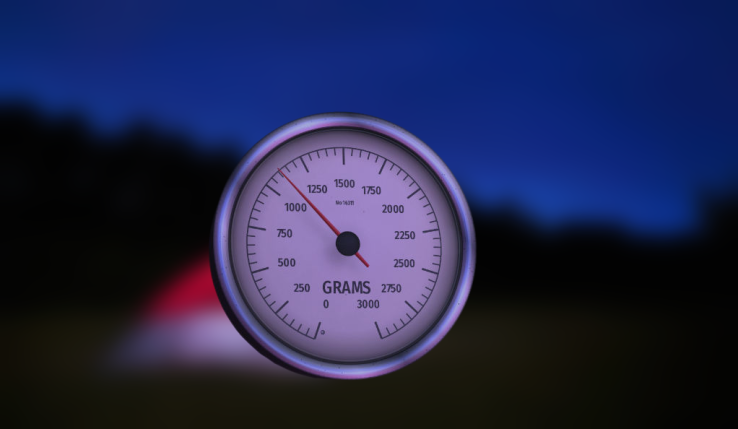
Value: value=1100 unit=g
